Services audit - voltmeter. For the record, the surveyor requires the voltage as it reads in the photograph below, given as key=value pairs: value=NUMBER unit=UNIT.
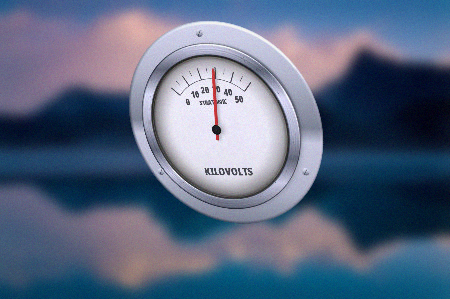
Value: value=30 unit=kV
